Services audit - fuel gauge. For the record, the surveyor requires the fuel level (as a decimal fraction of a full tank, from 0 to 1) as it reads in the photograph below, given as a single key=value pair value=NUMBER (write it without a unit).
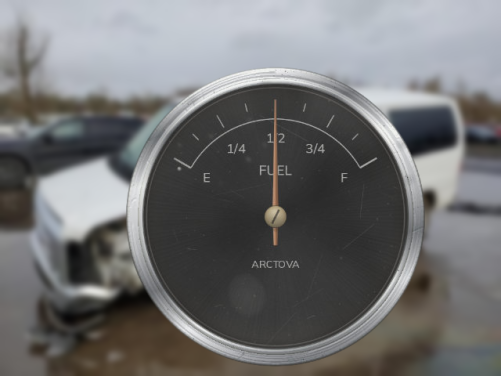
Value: value=0.5
